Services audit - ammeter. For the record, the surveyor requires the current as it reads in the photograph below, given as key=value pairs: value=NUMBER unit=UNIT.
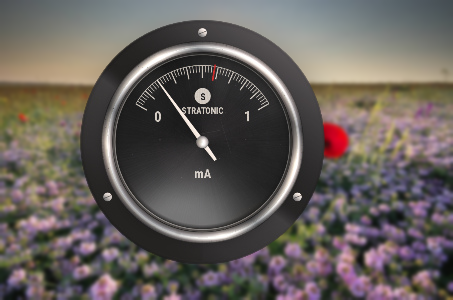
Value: value=0.2 unit=mA
